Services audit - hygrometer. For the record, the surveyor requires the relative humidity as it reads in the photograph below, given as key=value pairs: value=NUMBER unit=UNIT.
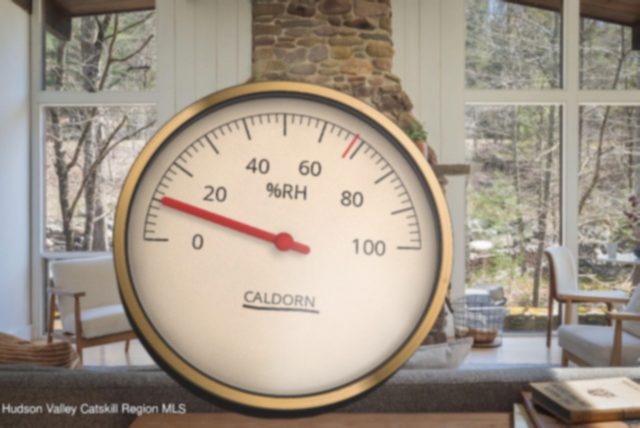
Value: value=10 unit=%
